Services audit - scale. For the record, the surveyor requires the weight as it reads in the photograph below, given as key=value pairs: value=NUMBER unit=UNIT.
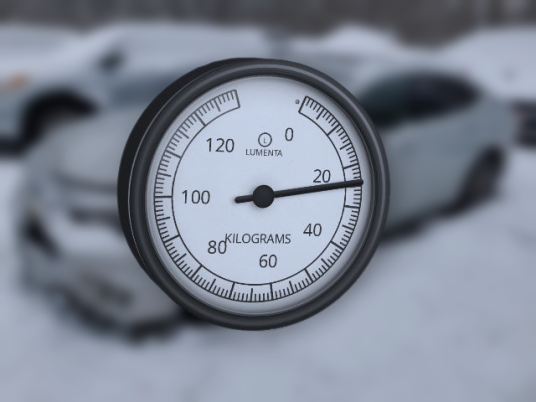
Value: value=24 unit=kg
